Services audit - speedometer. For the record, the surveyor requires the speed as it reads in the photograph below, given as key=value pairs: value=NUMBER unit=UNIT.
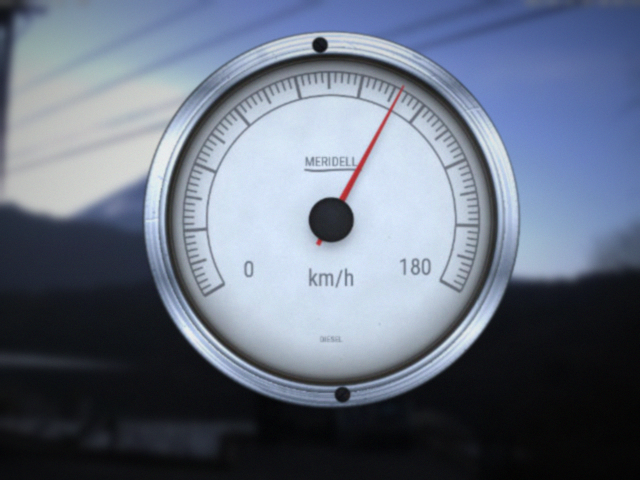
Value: value=112 unit=km/h
